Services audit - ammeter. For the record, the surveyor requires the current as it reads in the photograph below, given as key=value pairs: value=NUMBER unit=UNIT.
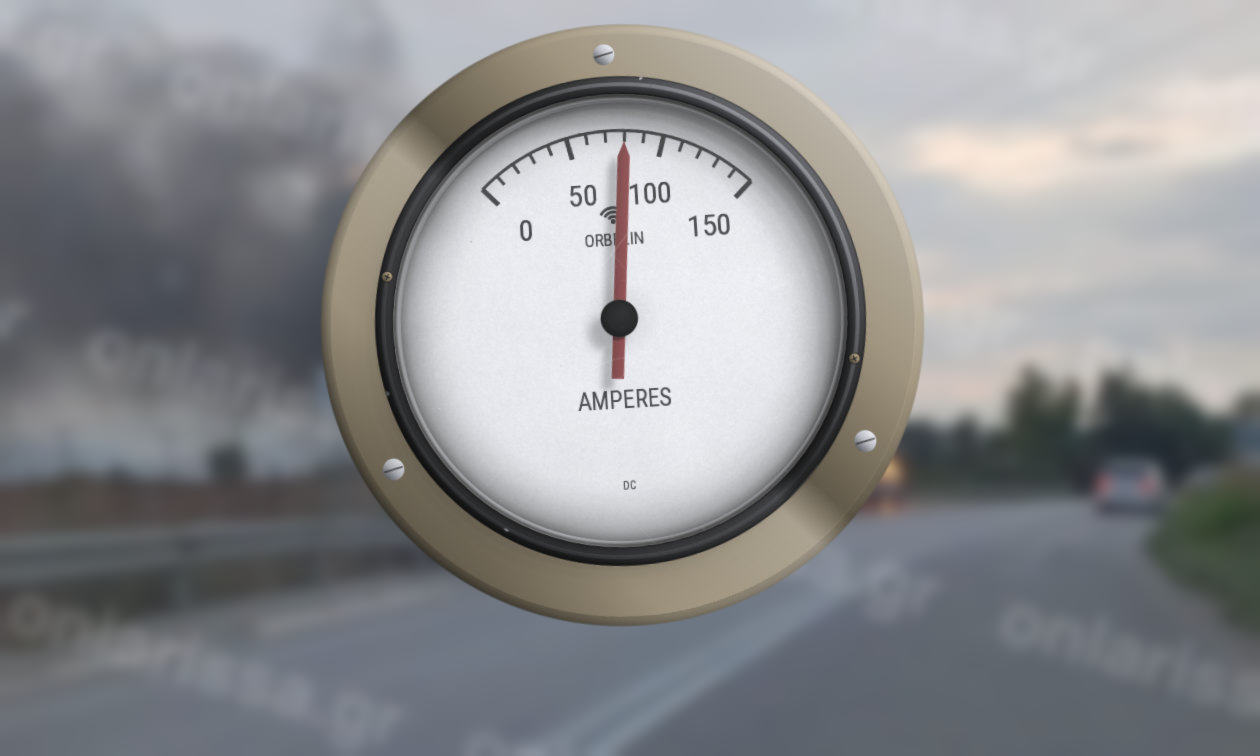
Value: value=80 unit=A
